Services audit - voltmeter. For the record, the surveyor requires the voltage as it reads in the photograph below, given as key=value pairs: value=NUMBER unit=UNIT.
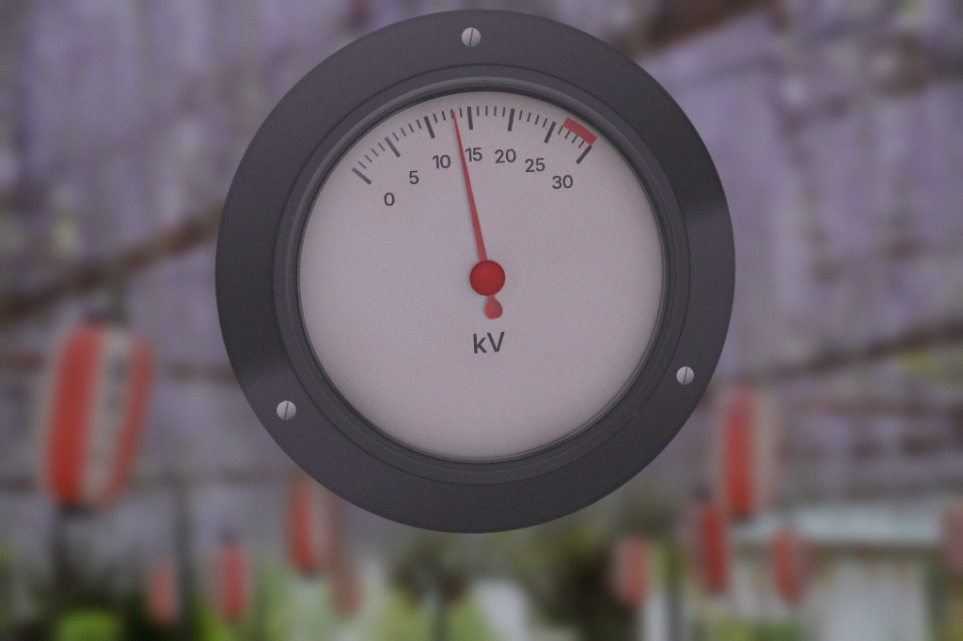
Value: value=13 unit=kV
